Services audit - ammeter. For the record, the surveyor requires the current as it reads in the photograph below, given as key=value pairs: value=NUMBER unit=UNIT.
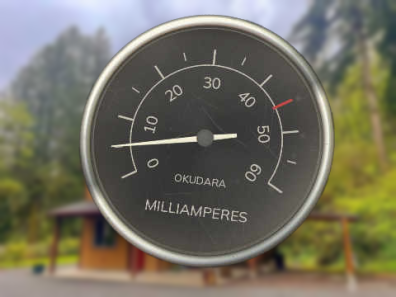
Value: value=5 unit=mA
